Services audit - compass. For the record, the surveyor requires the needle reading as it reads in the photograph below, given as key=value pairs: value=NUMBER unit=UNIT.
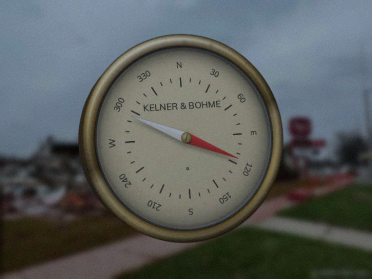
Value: value=115 unit=°
